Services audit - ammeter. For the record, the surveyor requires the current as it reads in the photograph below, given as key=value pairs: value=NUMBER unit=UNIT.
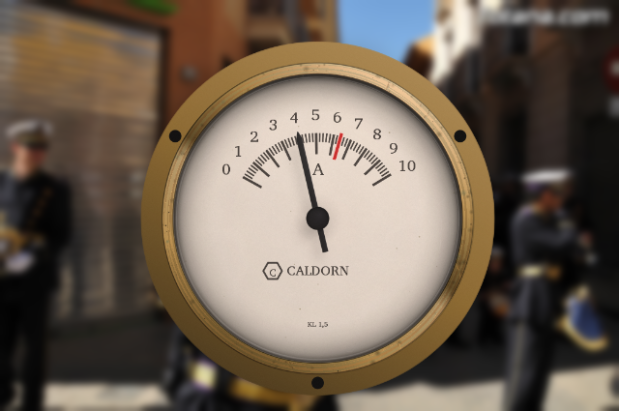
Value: value=4 unit=A
